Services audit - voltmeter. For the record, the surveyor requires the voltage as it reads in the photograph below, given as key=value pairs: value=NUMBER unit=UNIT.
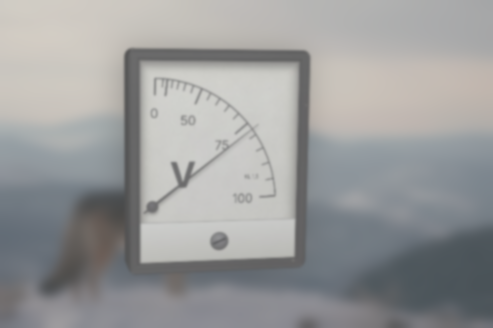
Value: value=77.5 unit=V
